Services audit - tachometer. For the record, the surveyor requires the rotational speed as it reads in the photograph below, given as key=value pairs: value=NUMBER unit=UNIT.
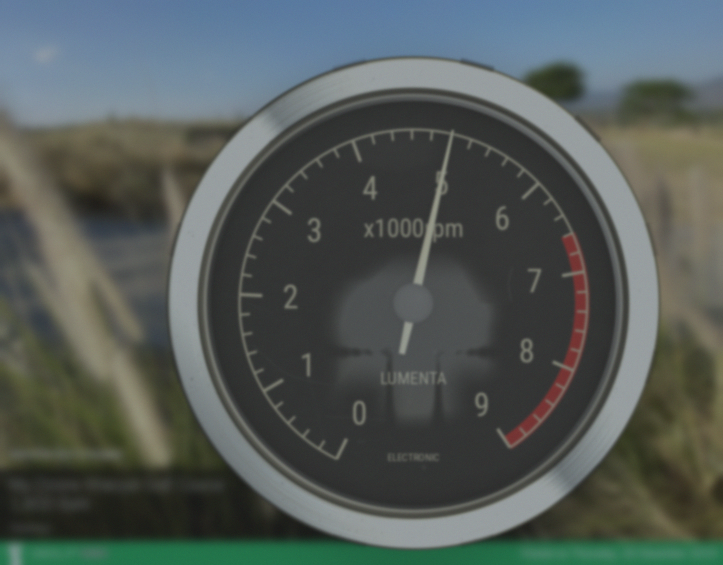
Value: value=5000 unit=rpm
